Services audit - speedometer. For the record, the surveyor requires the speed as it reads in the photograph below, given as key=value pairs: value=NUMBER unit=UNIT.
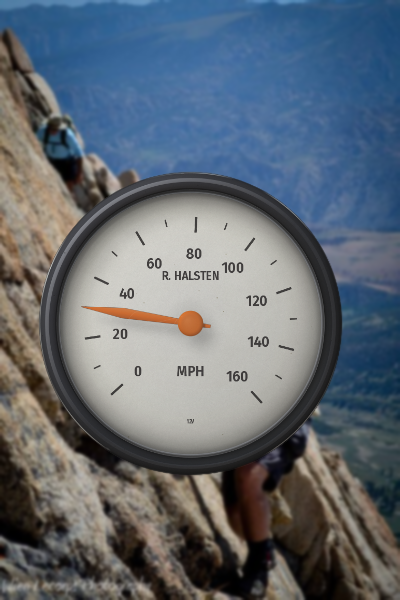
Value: value=30 unit=mph
